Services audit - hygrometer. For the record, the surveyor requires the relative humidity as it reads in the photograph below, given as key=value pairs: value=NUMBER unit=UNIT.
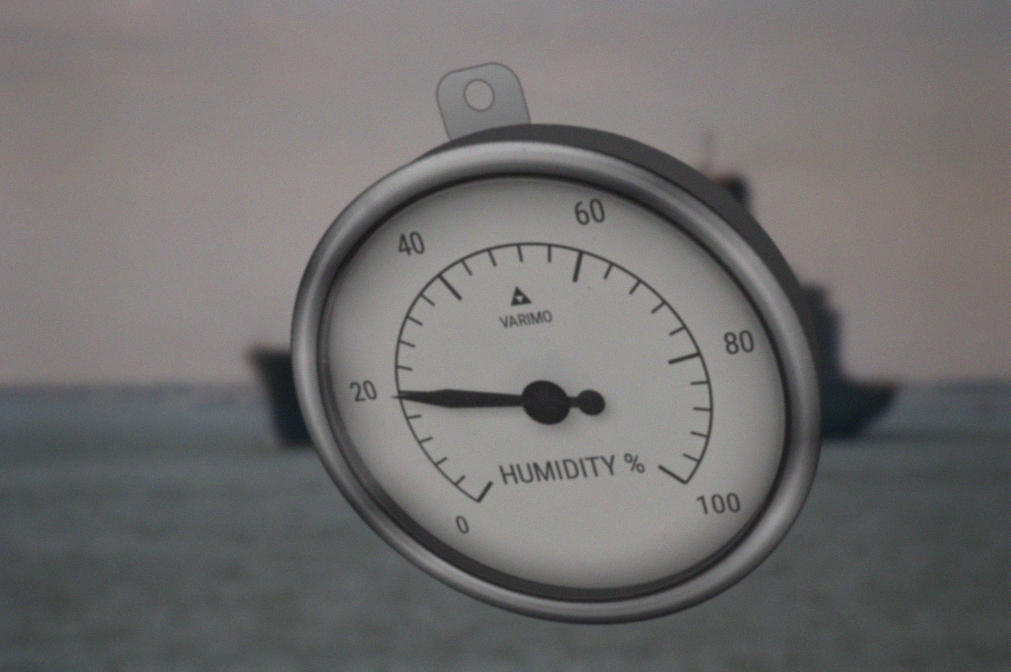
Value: value=20 unit=%
